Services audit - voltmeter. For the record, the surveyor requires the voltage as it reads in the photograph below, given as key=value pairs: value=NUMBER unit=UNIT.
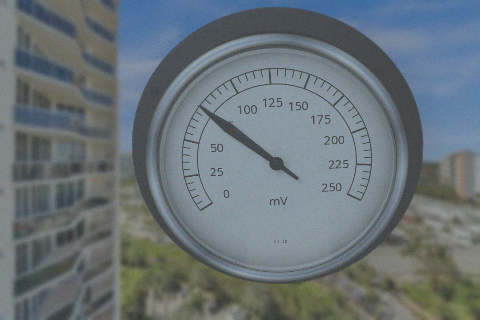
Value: value=75 unit=mV
